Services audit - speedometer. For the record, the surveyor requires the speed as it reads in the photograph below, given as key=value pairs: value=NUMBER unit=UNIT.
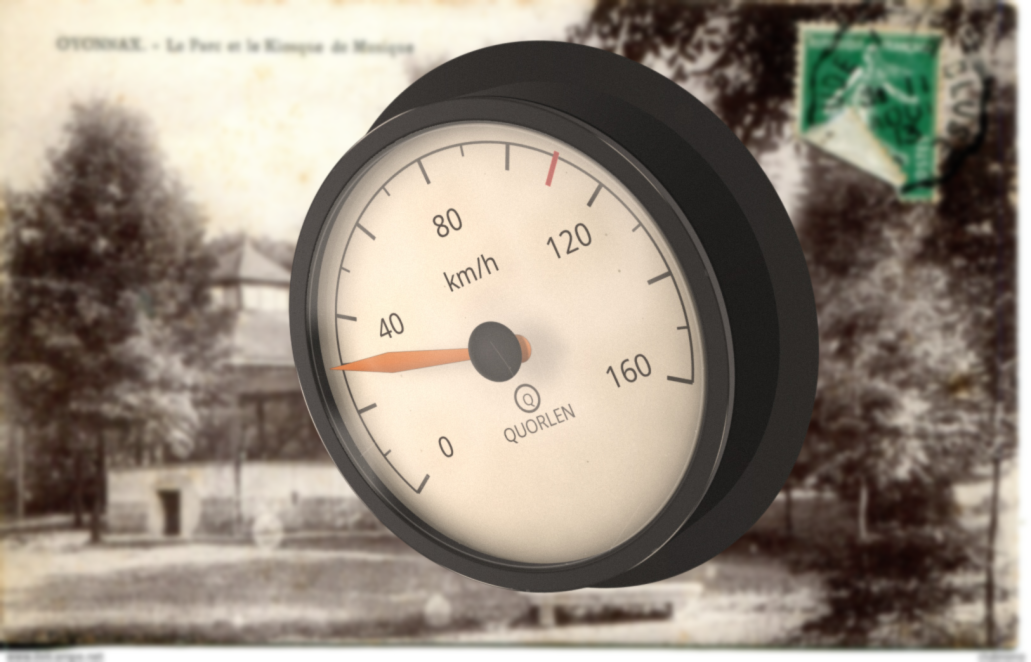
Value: value=30 unit=km/h
